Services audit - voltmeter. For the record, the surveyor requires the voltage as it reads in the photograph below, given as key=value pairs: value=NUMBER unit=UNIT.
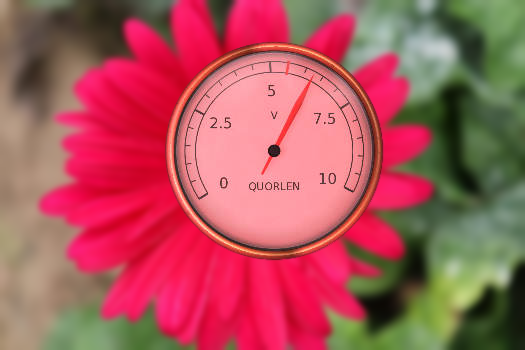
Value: value=6.25 unit=V
